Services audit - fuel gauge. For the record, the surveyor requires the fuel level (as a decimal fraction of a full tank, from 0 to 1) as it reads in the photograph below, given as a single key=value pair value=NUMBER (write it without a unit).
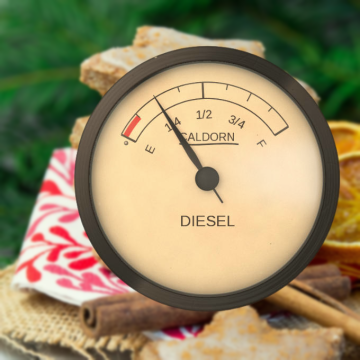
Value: value=0.25
